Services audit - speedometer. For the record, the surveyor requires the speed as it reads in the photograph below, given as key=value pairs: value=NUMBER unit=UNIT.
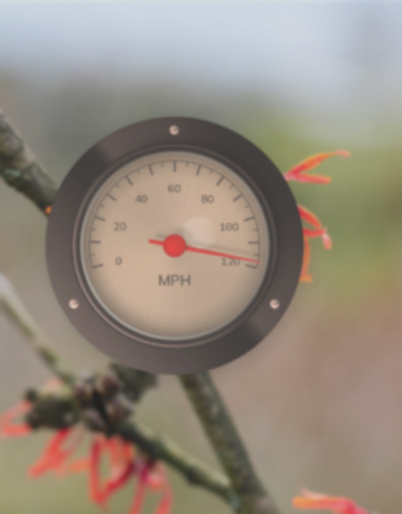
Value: value=117.5 unit=mph
